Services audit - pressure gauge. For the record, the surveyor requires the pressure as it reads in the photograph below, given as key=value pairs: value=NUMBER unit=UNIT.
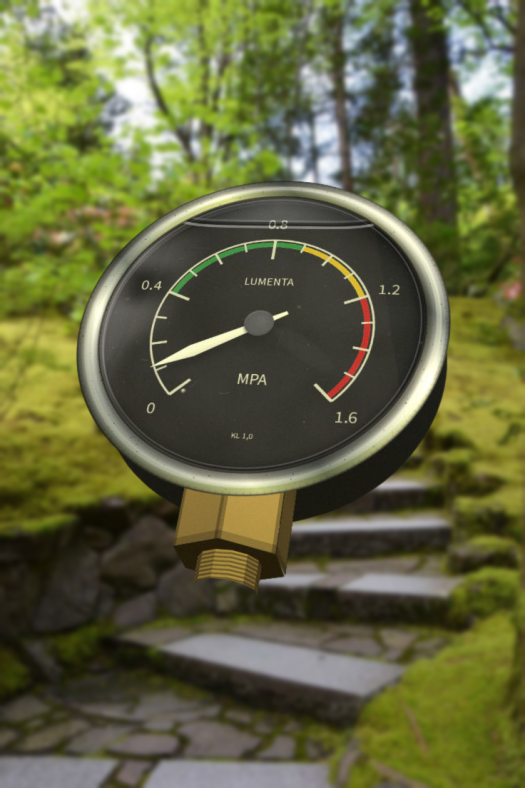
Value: value=0.1 unit=MPa
